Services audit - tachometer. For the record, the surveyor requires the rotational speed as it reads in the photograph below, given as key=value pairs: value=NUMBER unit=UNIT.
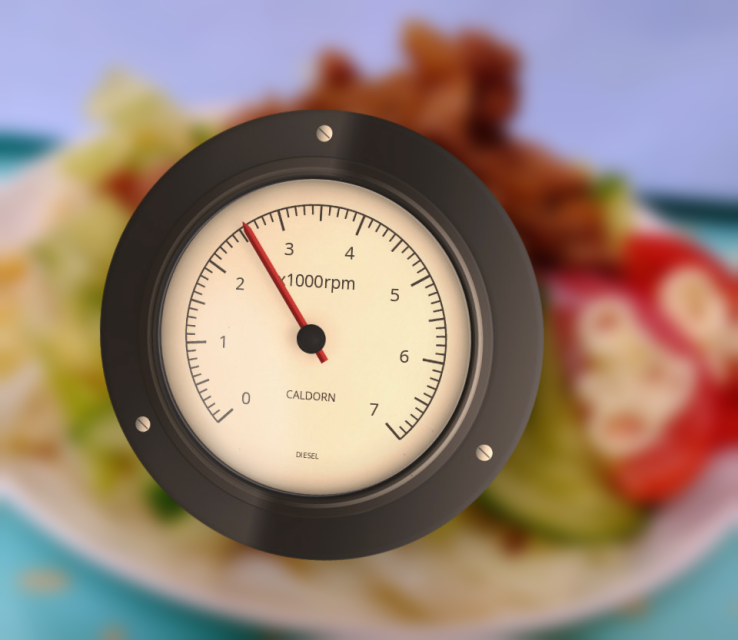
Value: value=2600 unit=rpm
